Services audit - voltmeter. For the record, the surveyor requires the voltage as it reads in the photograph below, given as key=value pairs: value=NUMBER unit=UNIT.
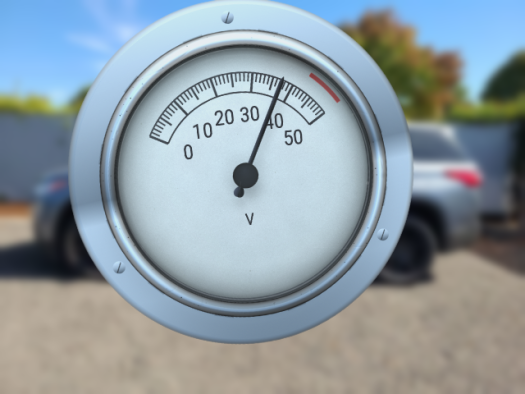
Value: value=37 unit=V
